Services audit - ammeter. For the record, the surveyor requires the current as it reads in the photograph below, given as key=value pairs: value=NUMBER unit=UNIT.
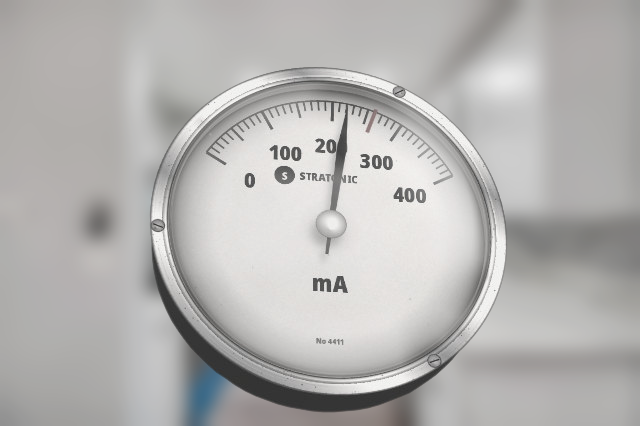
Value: value=220 unit=mA
